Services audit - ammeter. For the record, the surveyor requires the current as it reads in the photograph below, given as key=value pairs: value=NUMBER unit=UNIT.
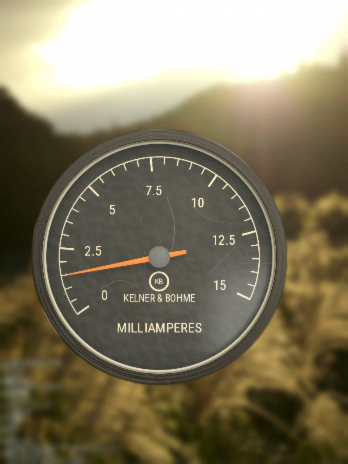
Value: value=1.5 unit=mA
